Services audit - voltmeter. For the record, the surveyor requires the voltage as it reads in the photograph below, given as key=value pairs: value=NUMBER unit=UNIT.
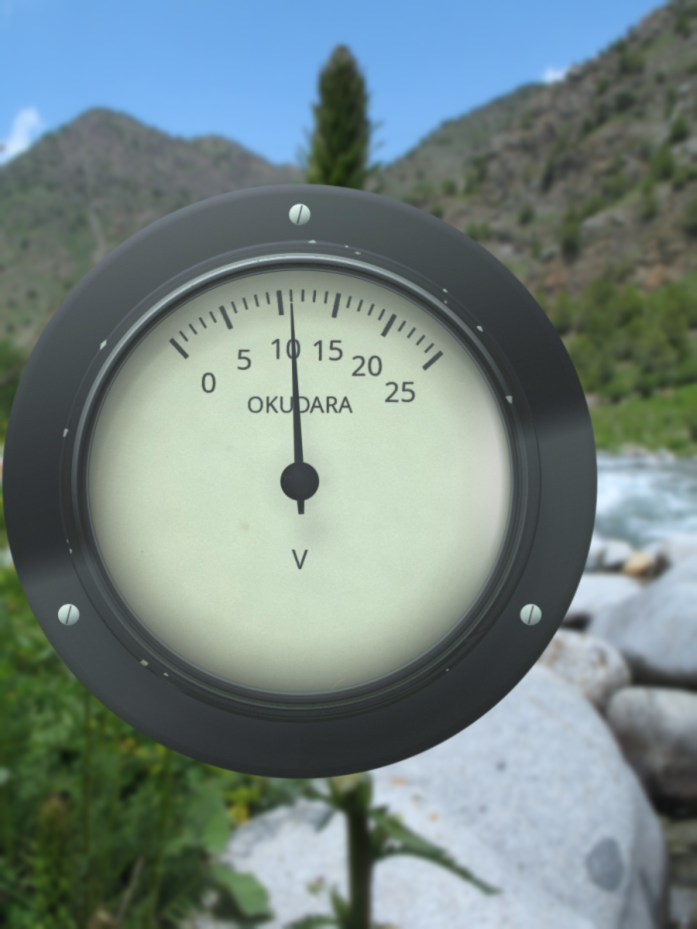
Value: value=11 unit=V
